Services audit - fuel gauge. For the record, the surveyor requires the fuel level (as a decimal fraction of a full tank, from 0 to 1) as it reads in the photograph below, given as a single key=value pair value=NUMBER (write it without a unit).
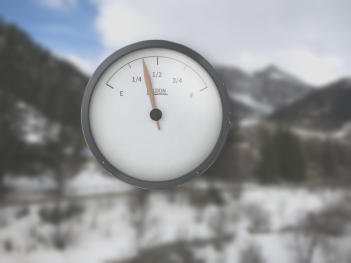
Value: value=0.375
